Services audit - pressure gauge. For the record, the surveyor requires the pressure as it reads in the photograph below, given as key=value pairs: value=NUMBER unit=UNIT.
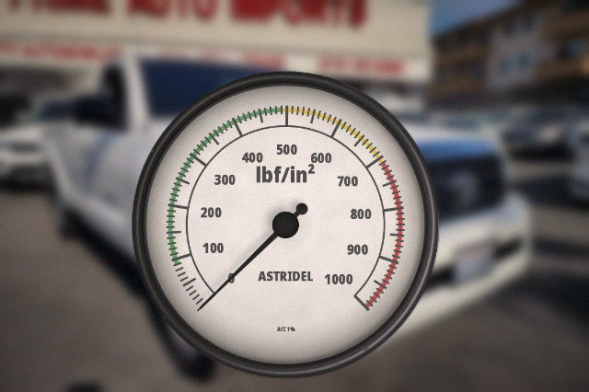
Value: value=0 unit=psi
